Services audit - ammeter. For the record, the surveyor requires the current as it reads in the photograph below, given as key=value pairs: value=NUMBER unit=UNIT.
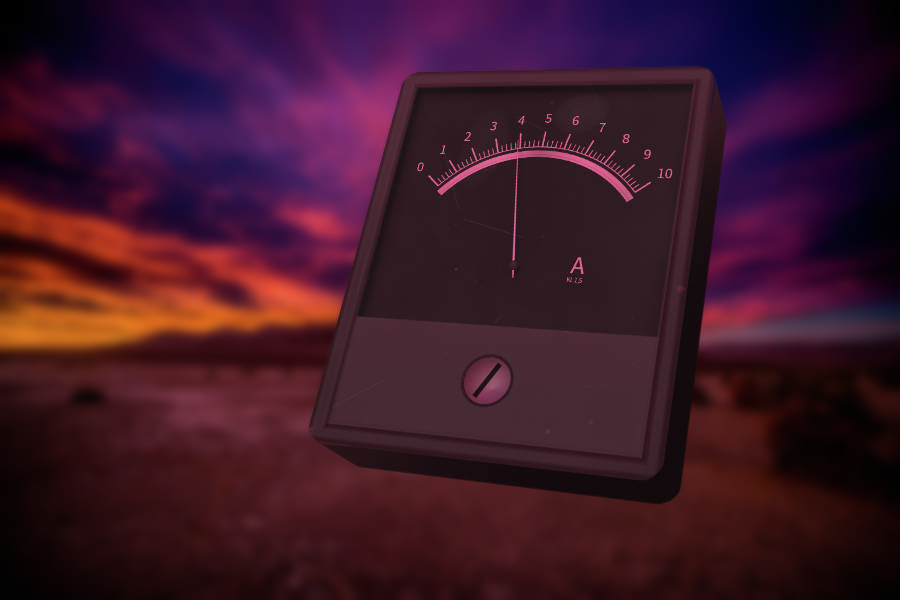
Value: value=4 unit=A
